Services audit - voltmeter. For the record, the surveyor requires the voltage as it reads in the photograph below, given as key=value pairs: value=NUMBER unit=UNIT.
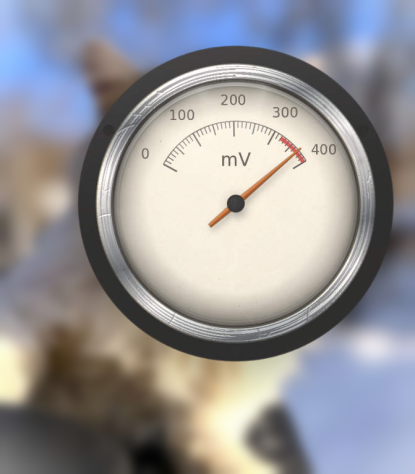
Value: value=370 unit=mV
